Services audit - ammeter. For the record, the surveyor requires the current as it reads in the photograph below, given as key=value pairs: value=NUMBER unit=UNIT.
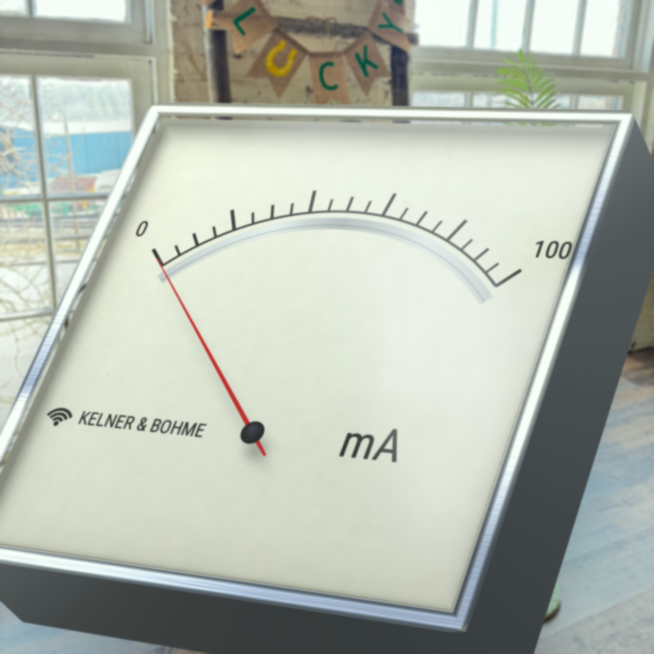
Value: value=0 unit=mA
